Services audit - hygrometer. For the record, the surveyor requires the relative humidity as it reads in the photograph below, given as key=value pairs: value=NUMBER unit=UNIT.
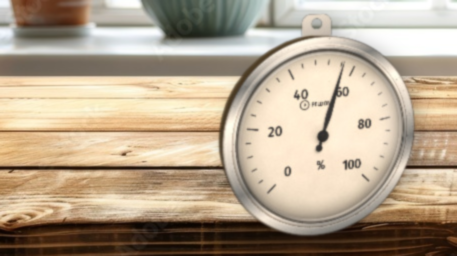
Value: value=56 unit=%
